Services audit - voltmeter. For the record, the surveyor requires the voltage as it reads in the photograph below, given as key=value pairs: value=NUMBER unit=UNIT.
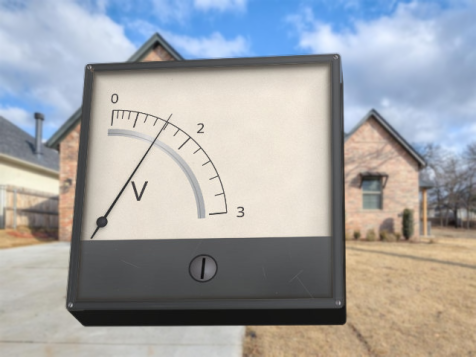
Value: value=1.6 unit=V
